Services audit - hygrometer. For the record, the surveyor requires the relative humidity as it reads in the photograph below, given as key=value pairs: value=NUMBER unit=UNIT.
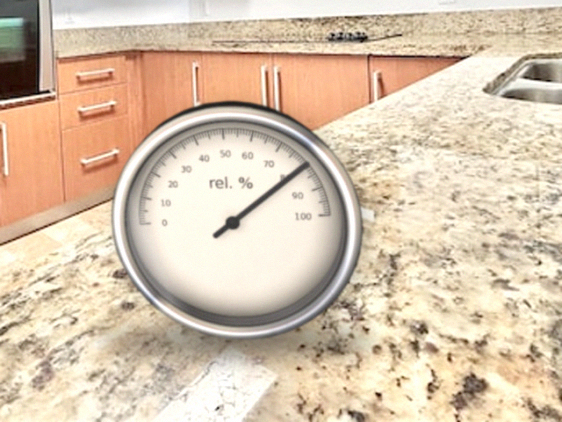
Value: value=80 unit=%
